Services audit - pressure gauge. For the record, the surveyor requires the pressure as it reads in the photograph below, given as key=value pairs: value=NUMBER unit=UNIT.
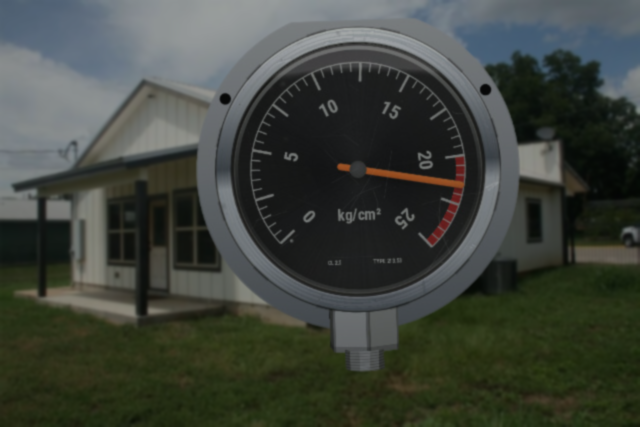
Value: value=21.5 unit=kg/cm²
